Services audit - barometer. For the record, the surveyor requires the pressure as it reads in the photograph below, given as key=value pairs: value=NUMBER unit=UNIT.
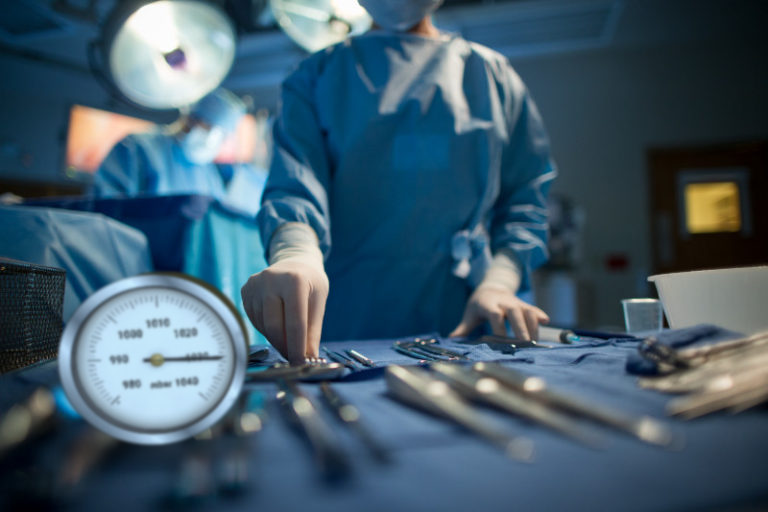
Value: value=1030 unit=mbar
